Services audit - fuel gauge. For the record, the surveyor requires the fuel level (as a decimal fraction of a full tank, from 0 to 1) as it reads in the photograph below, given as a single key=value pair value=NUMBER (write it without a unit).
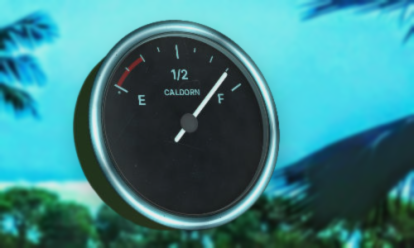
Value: value=0.875
